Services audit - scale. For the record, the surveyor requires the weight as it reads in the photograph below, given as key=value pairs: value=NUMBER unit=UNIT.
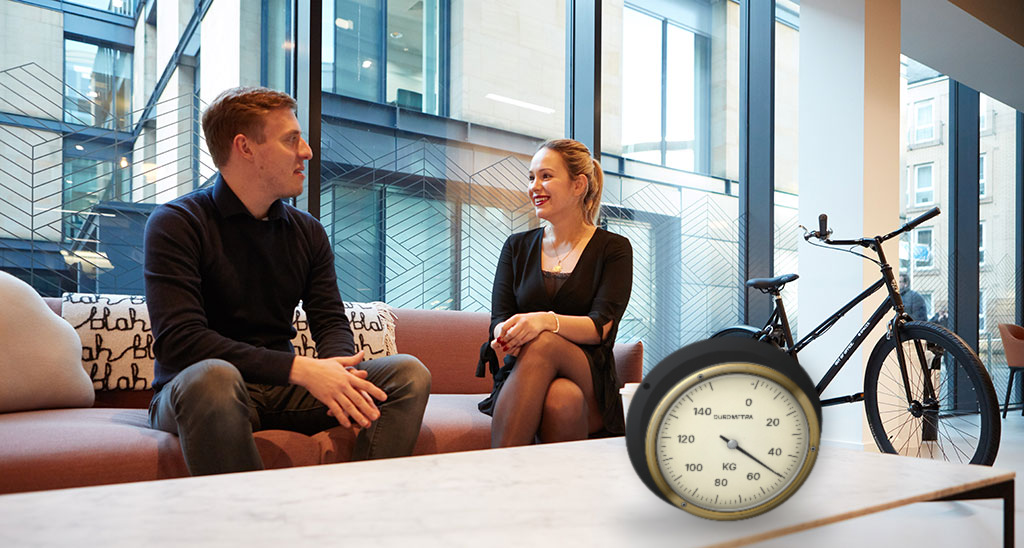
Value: value=50 unit=kg
